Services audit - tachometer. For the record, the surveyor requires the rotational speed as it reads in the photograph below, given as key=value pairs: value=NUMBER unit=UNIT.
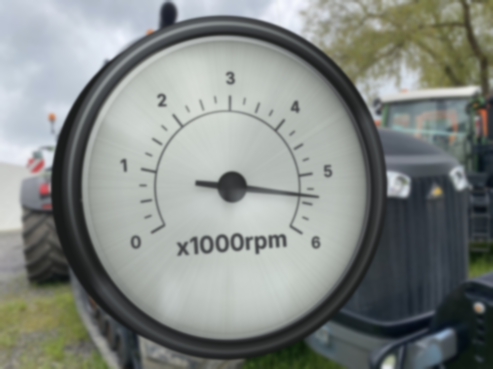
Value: value=5375 unit=rpm
